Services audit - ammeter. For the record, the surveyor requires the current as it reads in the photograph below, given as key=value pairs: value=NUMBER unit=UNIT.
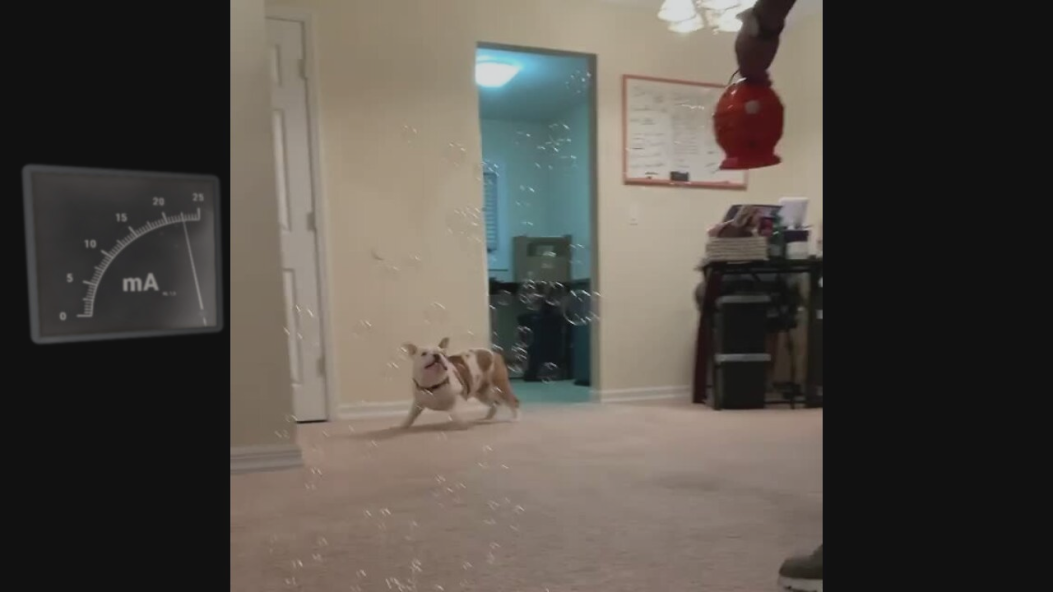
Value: value=22.5 unit=mA
